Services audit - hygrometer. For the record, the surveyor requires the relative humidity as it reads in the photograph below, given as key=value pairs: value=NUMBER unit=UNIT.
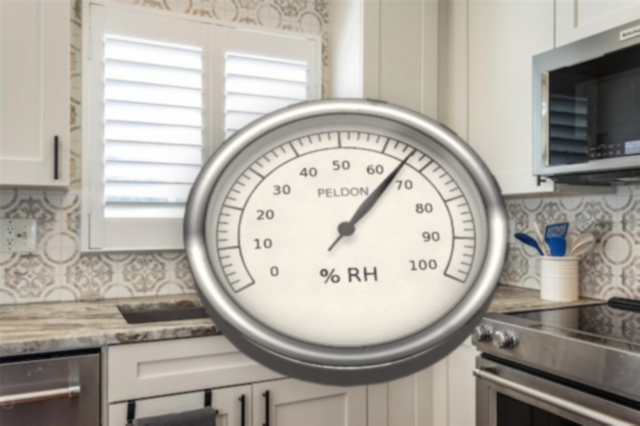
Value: value=66 unit=%
